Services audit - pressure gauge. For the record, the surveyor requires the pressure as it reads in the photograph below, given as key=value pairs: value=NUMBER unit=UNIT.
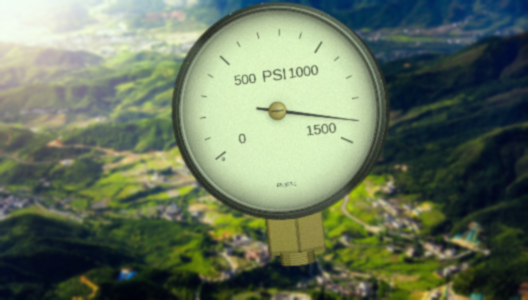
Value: value=1400 unit=psi
